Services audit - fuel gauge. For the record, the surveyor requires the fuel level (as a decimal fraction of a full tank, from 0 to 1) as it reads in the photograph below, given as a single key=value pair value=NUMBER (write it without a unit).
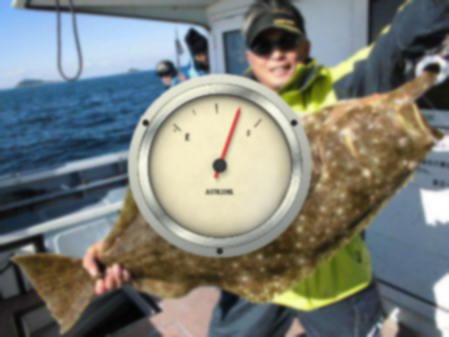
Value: value=0.75
